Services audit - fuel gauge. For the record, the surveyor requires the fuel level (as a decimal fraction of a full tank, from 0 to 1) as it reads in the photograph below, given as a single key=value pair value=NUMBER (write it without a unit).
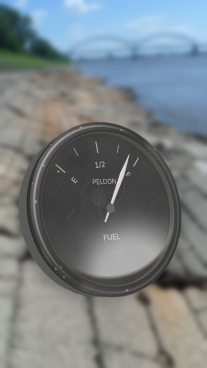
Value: value=0.875
